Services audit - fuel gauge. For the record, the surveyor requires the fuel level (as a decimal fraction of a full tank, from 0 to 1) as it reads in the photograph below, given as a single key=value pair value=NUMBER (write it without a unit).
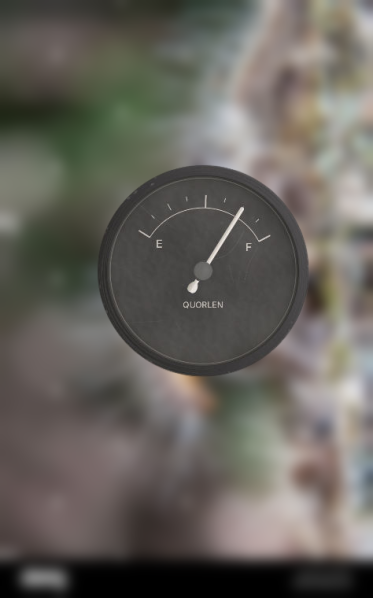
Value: value=0.75
